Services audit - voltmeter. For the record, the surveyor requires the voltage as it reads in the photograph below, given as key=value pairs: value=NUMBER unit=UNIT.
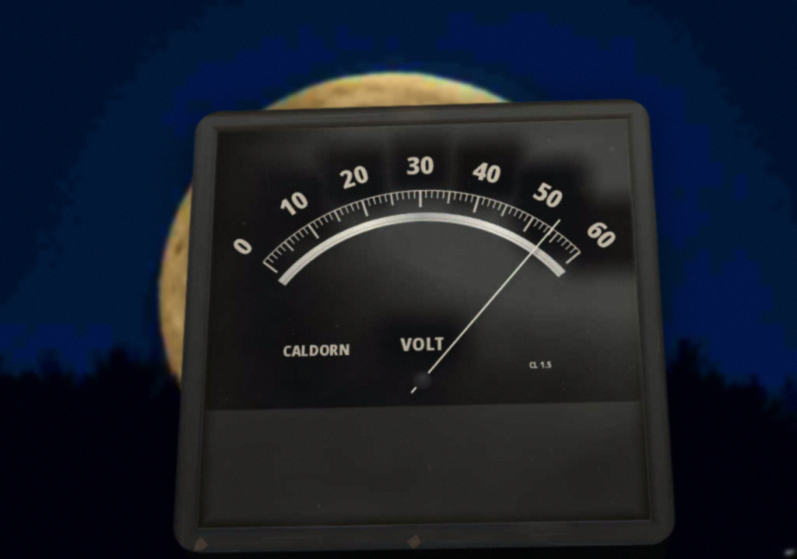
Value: value=54 unit=V
